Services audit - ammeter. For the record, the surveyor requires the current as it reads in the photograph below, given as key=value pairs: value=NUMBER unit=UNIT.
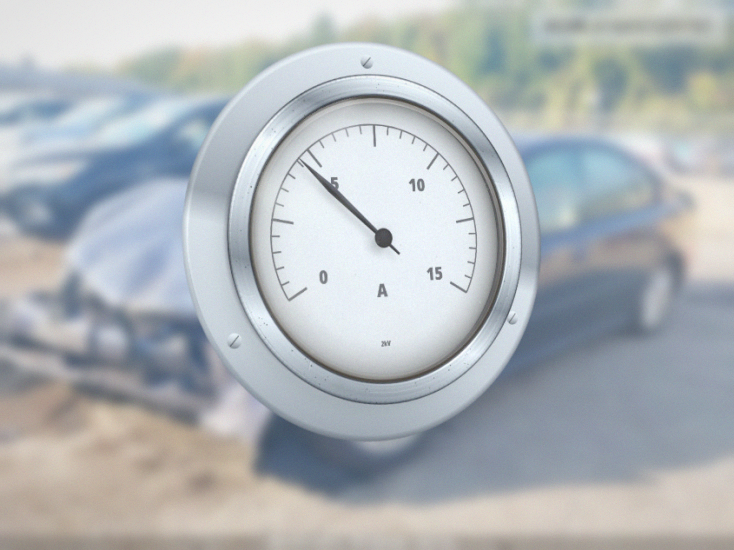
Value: value=4.5 unit=A
